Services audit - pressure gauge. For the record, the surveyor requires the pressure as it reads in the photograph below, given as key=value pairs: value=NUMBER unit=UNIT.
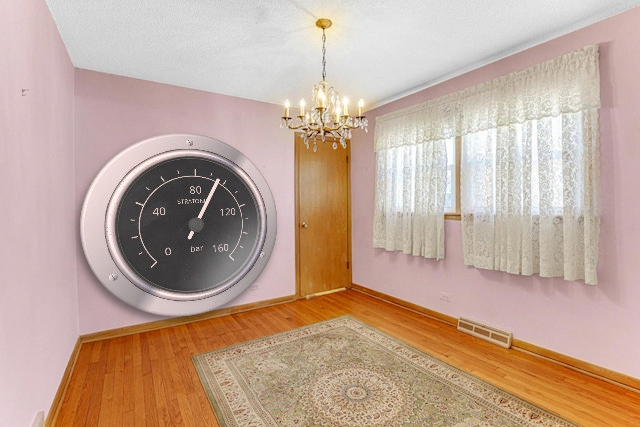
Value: value=95 unit=bar
